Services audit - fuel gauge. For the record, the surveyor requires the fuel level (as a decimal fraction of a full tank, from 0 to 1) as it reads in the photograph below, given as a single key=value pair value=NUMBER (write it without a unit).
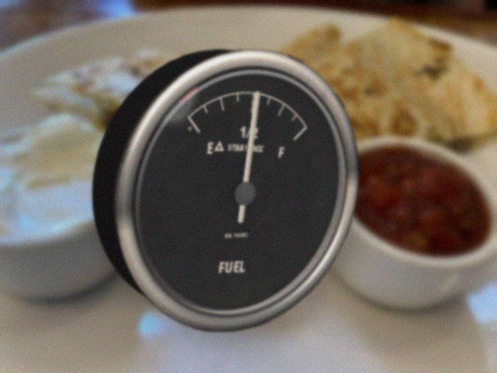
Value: value=0.5
